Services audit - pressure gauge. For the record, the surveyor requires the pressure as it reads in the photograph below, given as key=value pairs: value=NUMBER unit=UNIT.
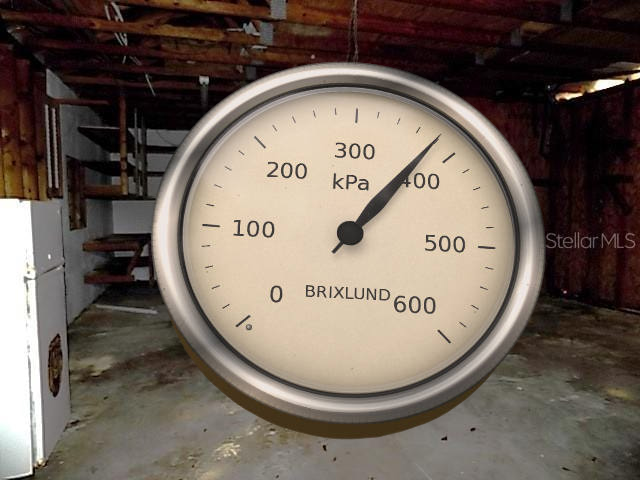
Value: value=380 unit=kPa
